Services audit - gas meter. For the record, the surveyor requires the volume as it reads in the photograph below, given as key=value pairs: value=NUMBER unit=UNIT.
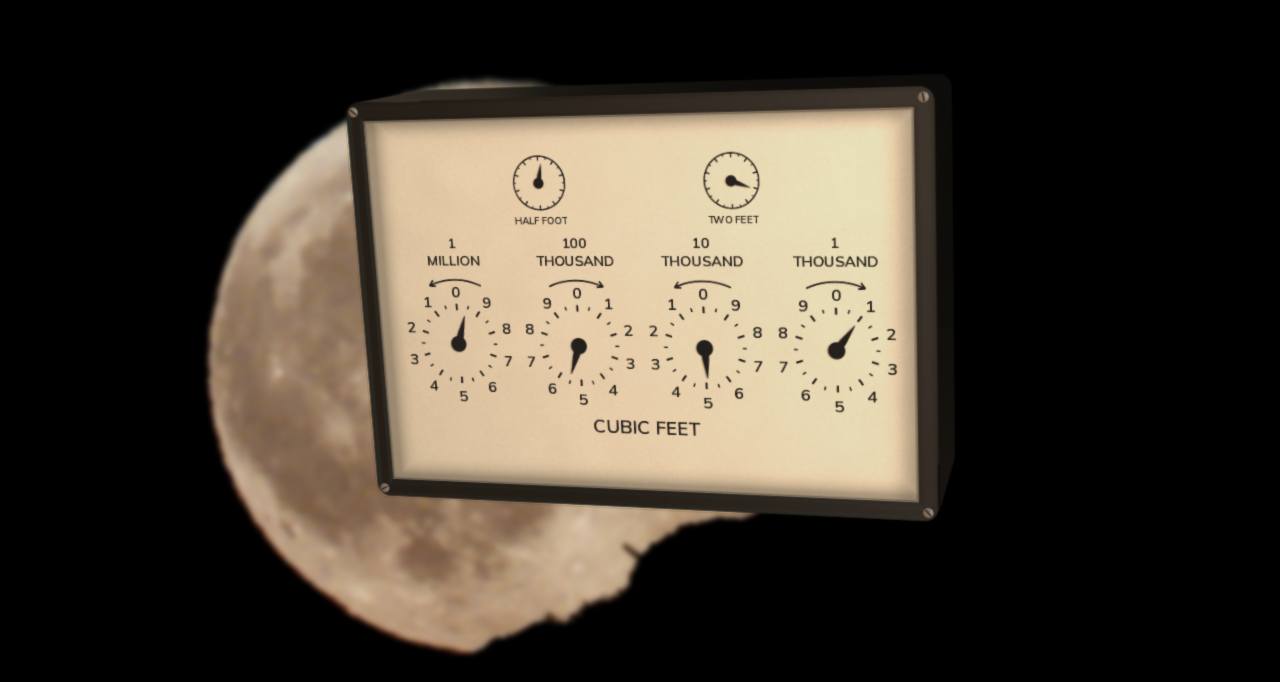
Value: value=955100 unit=ft³
